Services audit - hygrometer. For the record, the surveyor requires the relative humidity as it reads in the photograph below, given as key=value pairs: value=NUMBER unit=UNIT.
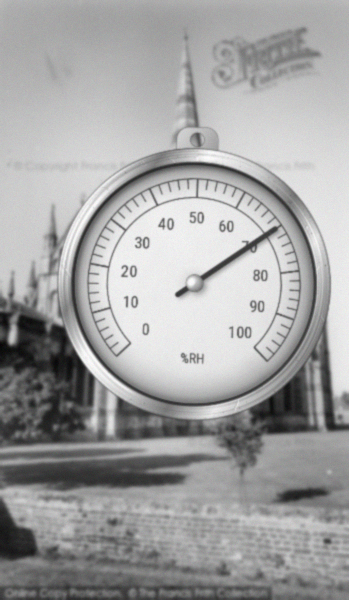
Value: value=70 unit=%
